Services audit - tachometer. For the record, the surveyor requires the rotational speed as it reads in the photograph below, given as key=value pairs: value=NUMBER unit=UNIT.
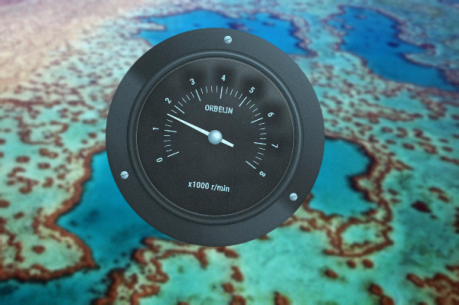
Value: value=1600 unit=rpm
